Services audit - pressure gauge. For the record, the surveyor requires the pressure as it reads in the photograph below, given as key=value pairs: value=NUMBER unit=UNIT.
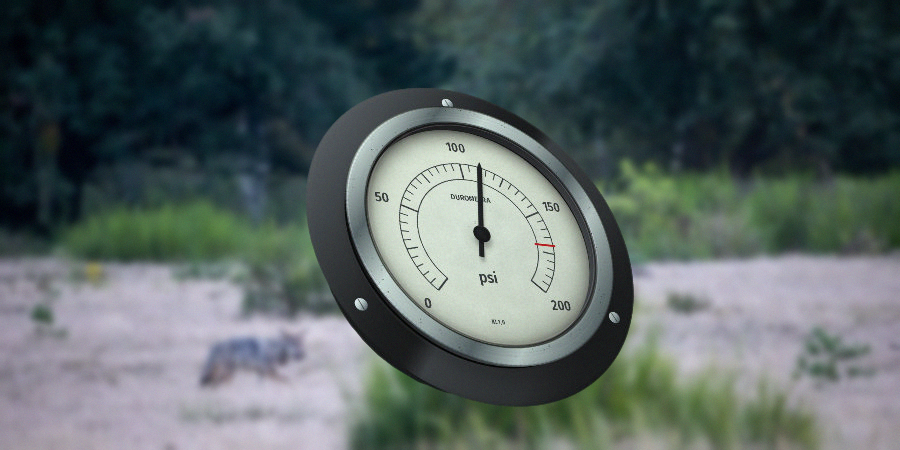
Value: value=110 unit=psi
